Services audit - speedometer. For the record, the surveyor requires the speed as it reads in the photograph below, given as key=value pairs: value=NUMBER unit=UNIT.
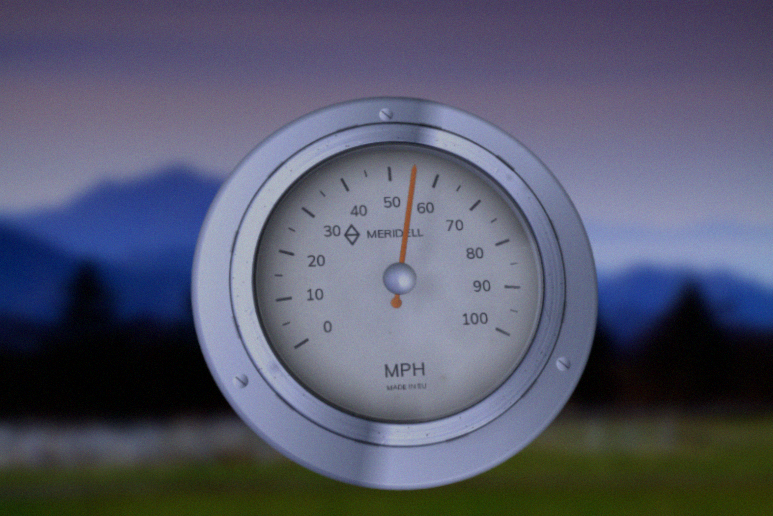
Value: value=55 unit=mph
